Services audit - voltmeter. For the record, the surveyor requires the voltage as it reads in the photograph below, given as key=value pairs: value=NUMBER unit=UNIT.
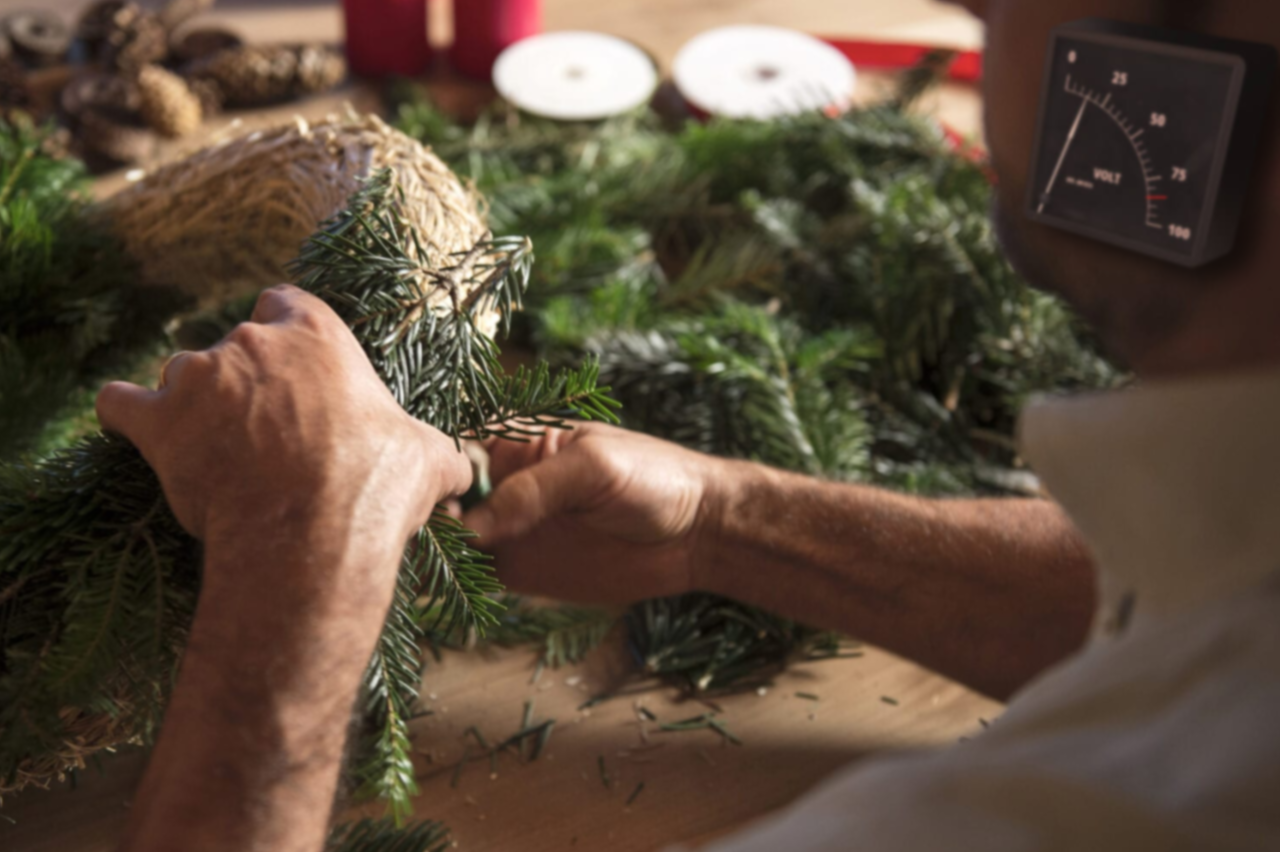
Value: value=15 unit=V
